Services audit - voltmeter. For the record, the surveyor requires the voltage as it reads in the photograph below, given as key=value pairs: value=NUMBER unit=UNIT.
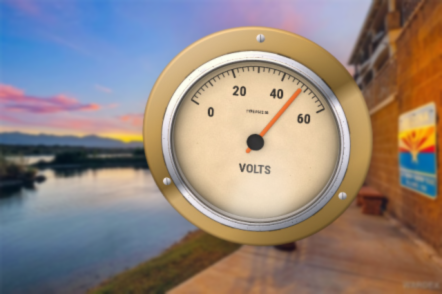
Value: value=48 unit=V
